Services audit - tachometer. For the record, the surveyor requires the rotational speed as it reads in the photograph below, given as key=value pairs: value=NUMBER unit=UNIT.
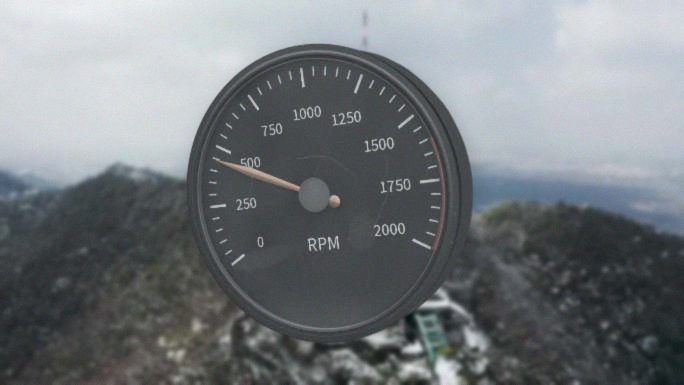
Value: value=450 unit=rpm
